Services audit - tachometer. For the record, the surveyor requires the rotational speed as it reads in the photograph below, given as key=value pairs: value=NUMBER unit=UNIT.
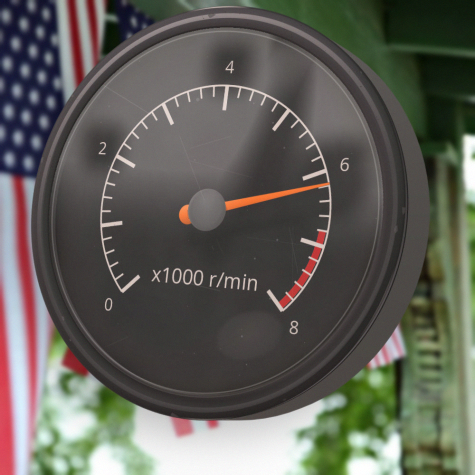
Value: value=6200 unit=rpm
